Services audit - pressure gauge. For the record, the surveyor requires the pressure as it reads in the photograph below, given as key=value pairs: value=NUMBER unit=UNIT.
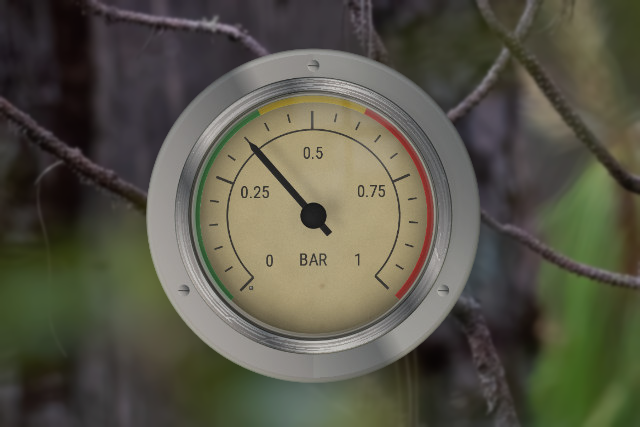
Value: value=0.35 unit=bar
